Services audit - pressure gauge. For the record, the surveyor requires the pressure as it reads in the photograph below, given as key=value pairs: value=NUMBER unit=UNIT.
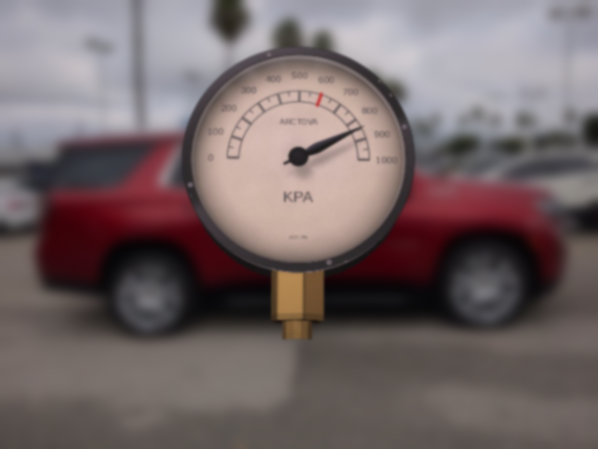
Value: value=850 unit=kPa
